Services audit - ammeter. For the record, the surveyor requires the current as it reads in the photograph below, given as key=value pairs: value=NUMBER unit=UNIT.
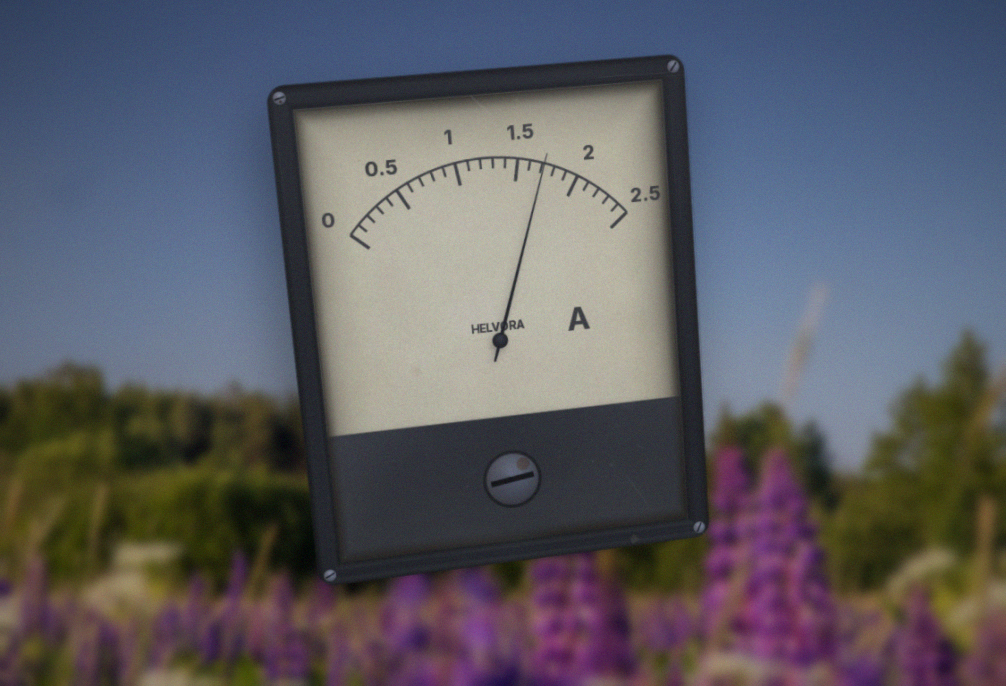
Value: value=1.7 unit=A
